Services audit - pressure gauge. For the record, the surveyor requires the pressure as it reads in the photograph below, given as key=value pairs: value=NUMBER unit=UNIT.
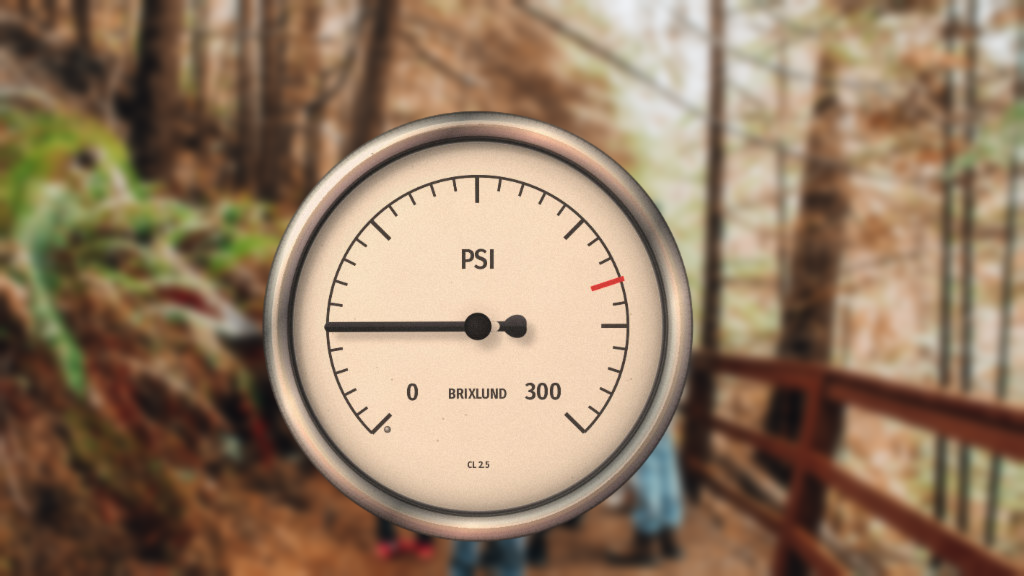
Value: value=50 unit=psi
